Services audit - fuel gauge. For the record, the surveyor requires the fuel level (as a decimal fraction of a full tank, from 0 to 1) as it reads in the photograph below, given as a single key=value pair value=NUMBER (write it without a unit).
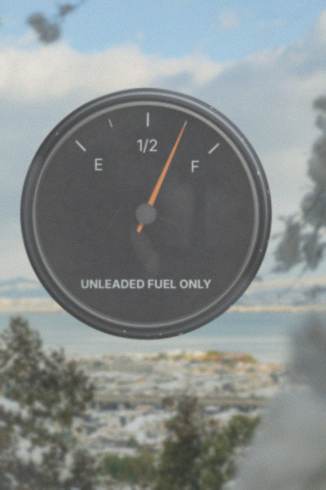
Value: value=0.75
